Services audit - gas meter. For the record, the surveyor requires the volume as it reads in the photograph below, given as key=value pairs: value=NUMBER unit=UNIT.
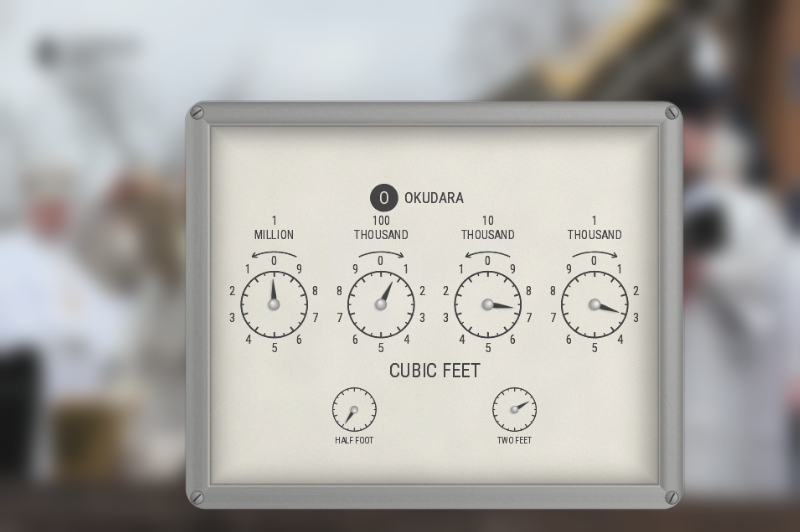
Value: value=7300 unit=ft³
